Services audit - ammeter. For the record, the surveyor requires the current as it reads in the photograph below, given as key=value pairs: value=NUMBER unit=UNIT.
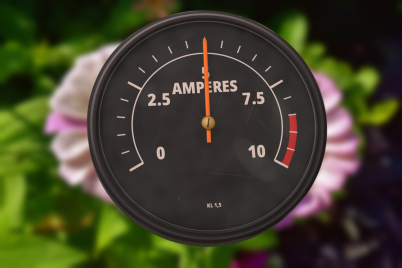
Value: value=5 unit=A
